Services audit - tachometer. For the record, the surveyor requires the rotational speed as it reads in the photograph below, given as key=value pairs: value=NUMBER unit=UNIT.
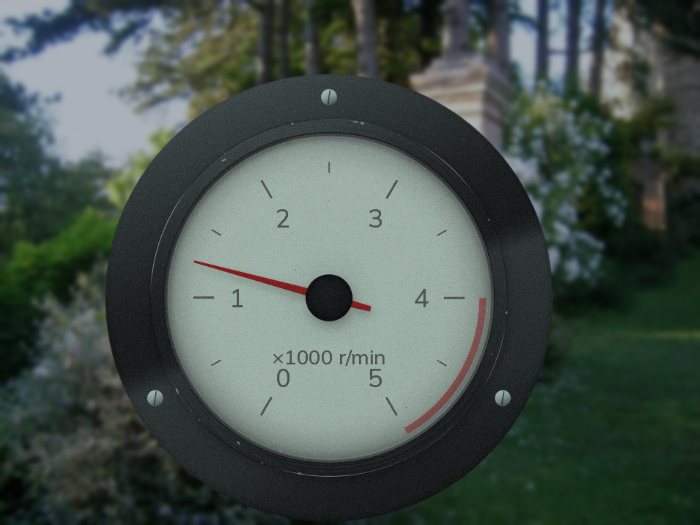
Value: value=1250 unit=rpm
